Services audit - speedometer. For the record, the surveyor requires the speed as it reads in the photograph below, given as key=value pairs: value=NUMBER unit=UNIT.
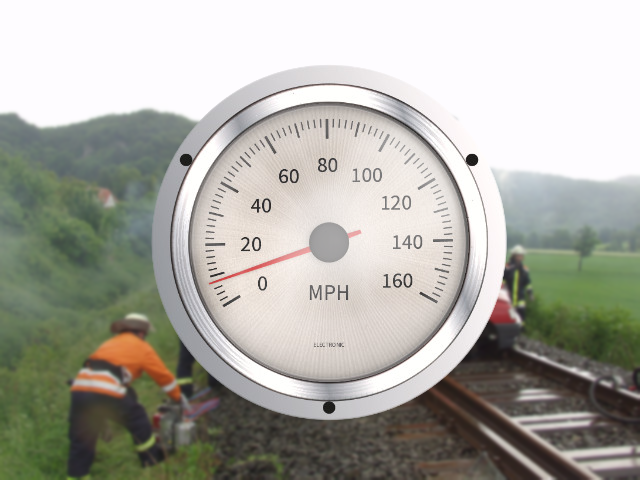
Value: value=8 unit=mph
